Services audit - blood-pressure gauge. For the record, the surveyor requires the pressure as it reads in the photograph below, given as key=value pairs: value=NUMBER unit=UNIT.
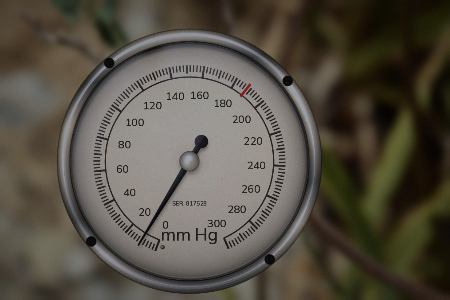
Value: value=10 unit=mmHg
